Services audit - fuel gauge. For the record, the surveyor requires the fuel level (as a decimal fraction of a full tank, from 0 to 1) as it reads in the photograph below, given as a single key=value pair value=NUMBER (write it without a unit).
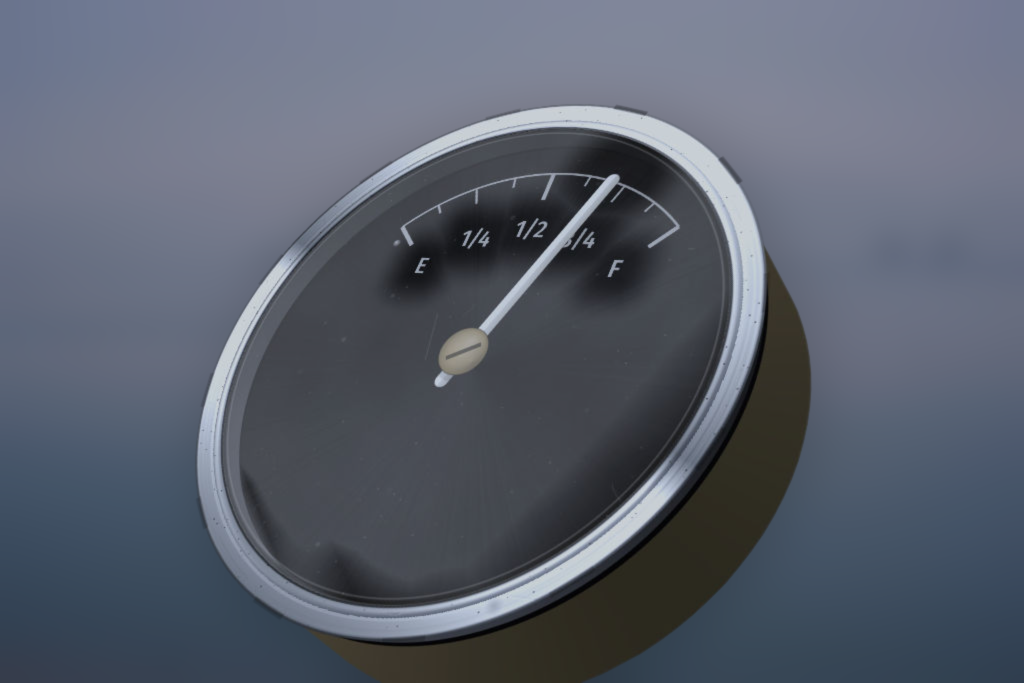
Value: value=0.75
